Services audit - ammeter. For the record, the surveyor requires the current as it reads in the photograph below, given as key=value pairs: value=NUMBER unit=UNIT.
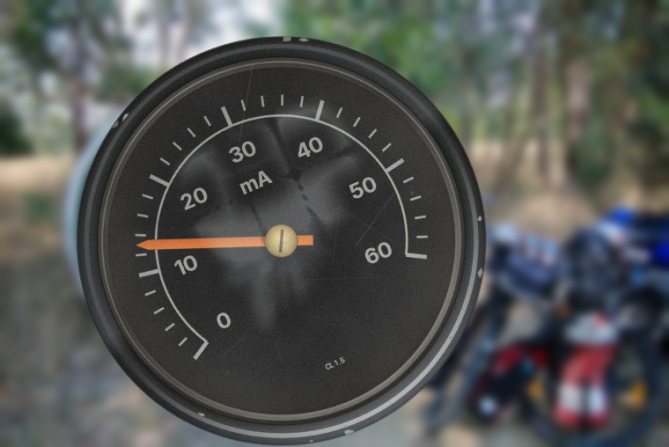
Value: value=13 unit=mA
